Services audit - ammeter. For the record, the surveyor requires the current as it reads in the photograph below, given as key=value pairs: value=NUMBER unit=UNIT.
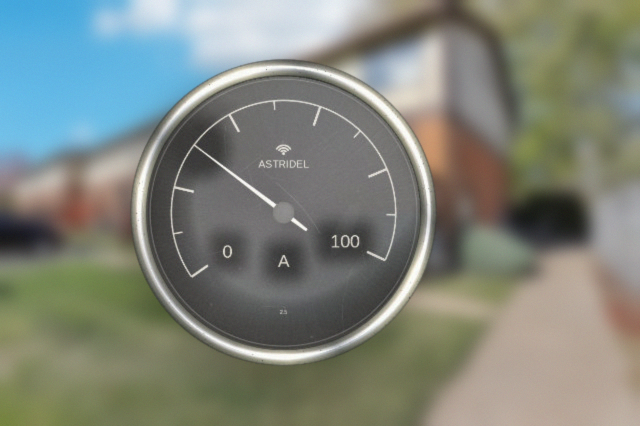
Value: value=30 unit=A
